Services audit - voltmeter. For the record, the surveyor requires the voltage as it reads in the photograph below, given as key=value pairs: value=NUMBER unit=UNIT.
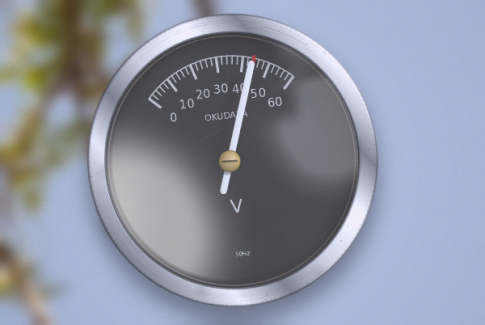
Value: value=44 unit=V
